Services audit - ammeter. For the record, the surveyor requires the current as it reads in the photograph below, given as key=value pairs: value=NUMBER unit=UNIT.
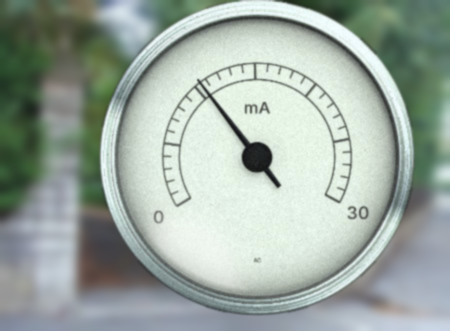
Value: value=10.5 unit=mA
